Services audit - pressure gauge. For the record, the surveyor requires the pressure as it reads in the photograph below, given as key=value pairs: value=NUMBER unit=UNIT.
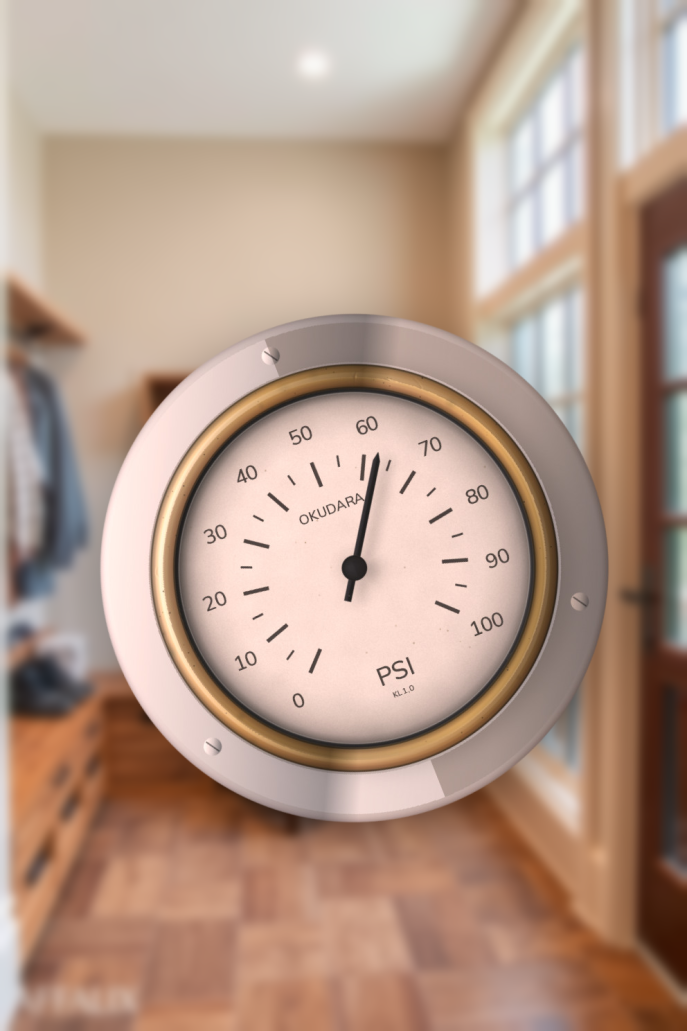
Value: value=62.5 unit=psi
